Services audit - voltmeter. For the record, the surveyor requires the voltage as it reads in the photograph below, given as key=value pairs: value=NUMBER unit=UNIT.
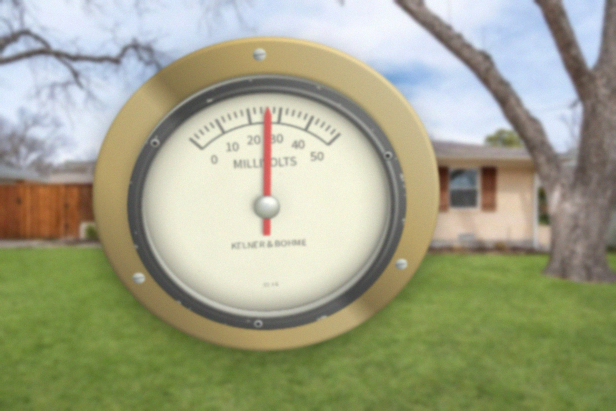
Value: value=26 unit=mV
